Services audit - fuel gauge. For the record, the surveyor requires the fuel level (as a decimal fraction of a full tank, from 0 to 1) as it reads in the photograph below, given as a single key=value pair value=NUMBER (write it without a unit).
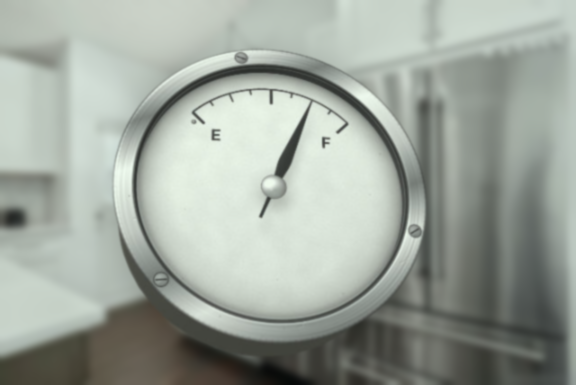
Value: value=0.75
